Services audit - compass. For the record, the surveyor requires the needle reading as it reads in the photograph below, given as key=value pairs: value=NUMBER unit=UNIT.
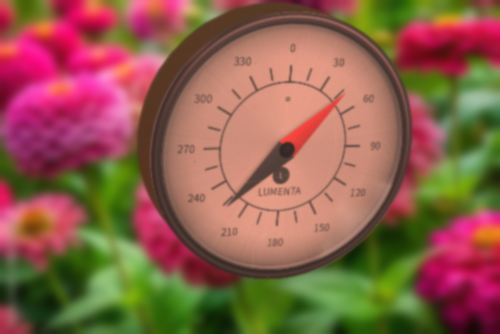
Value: value=45 unit=°
